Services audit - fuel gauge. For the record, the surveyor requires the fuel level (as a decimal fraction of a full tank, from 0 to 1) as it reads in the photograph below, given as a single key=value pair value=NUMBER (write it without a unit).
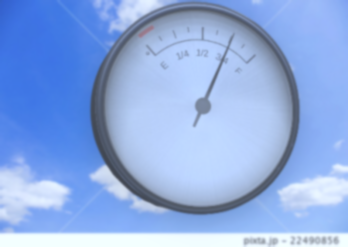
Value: value=0.75
